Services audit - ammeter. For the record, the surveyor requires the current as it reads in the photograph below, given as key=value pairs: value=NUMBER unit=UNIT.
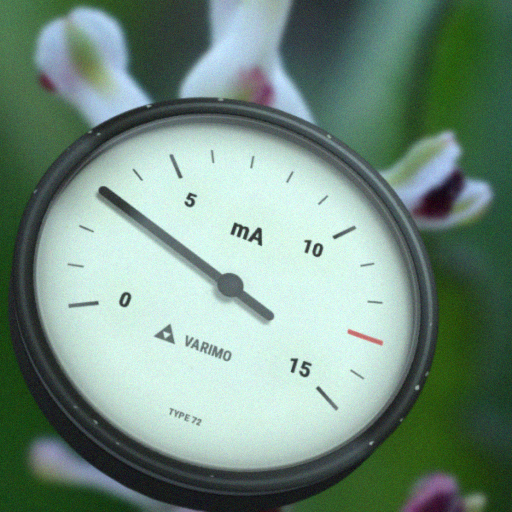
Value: value=3 unit=mA
